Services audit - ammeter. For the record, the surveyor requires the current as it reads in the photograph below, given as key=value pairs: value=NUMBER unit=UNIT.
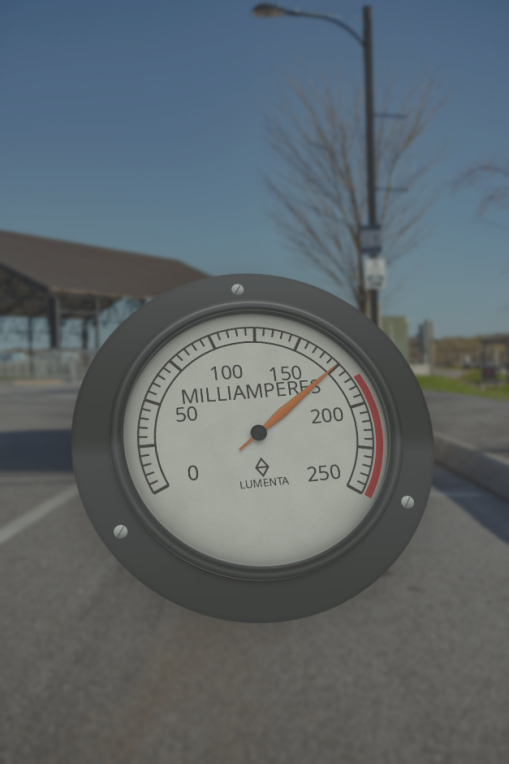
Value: value=175 unit=mA
